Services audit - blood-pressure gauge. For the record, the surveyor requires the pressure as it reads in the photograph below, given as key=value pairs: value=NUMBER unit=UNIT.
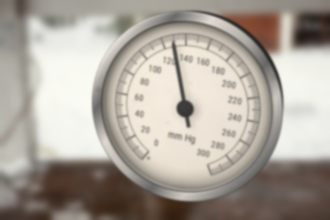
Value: value=130 unit=mmHg
